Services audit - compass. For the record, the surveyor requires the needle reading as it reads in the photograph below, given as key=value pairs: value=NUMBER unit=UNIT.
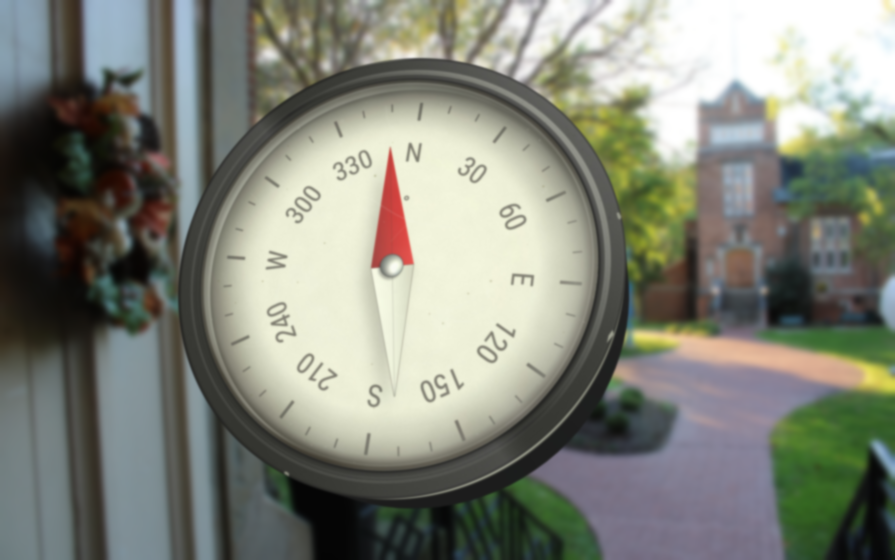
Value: value=350 unit=°
